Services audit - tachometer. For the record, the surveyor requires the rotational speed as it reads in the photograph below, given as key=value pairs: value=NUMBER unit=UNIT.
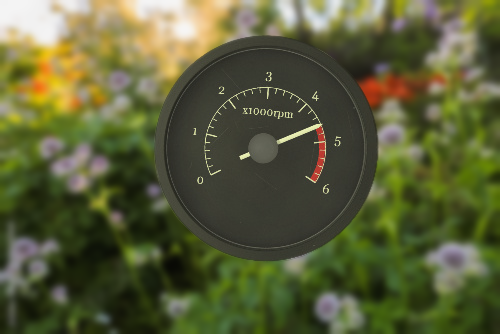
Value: value=4600 unit=rpm
